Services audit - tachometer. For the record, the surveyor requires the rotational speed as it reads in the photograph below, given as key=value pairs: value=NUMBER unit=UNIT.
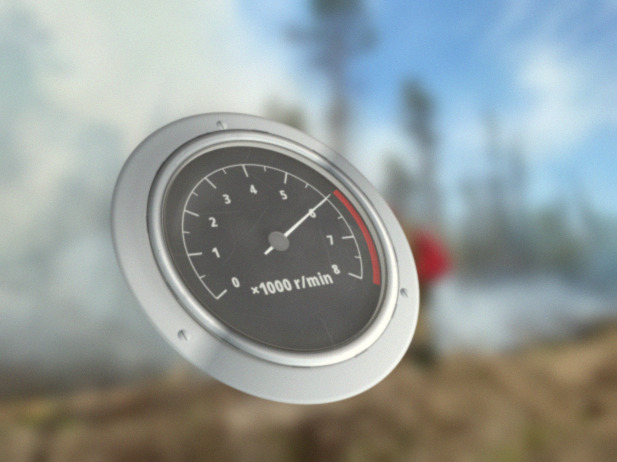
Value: value=6000 unit=rpm
